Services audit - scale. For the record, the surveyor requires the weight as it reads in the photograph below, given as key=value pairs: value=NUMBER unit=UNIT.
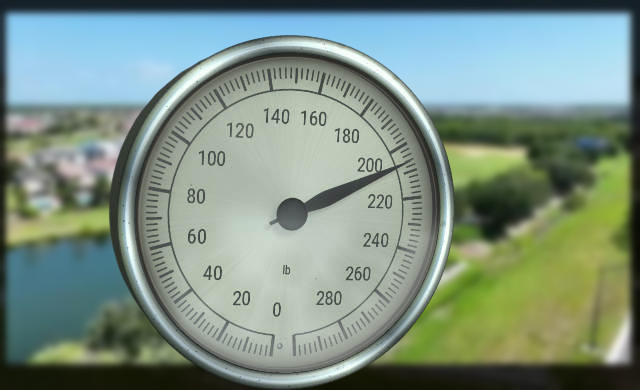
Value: value=206 unit=lb
